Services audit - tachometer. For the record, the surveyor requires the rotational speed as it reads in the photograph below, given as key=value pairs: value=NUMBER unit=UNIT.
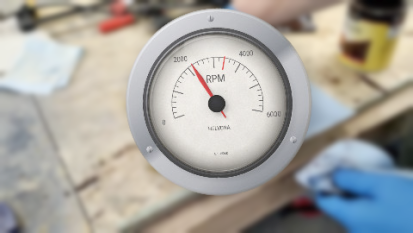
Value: value=2200 unit=rpm
